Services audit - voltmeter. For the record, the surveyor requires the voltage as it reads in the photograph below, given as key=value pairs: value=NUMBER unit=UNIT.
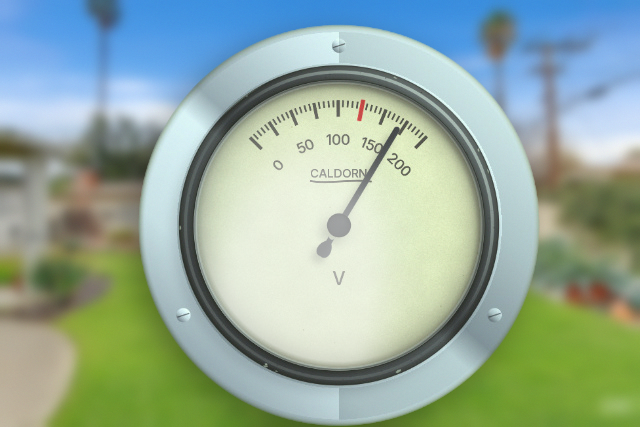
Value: value=170 unit=V
